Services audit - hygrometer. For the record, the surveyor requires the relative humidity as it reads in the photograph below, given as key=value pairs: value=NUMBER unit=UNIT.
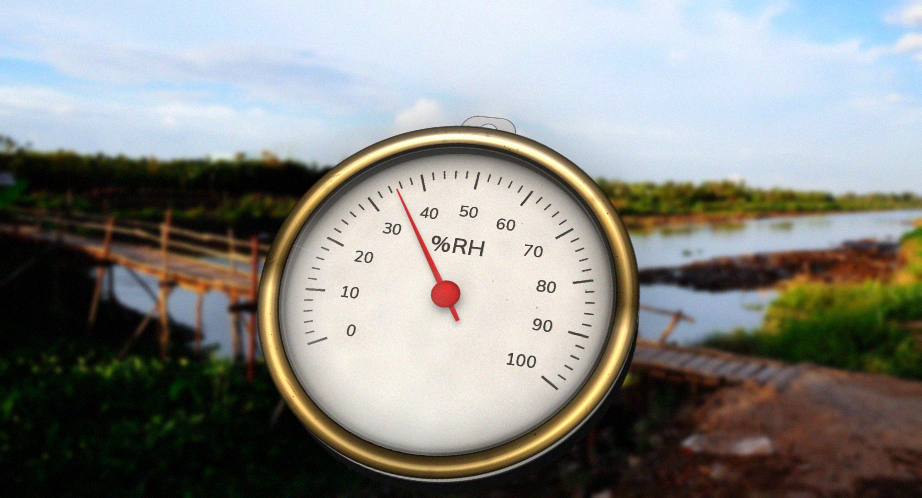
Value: value=35 unit=%
